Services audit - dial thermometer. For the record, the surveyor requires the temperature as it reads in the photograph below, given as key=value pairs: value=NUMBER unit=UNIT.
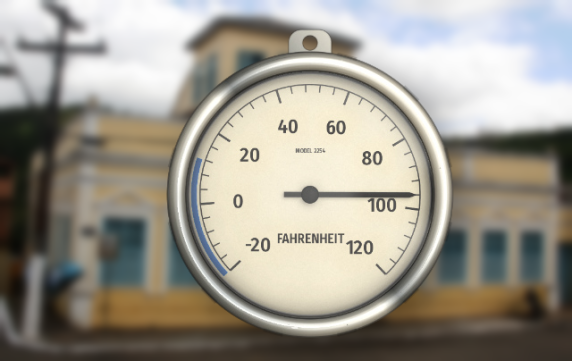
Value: value=96 unit=°F
